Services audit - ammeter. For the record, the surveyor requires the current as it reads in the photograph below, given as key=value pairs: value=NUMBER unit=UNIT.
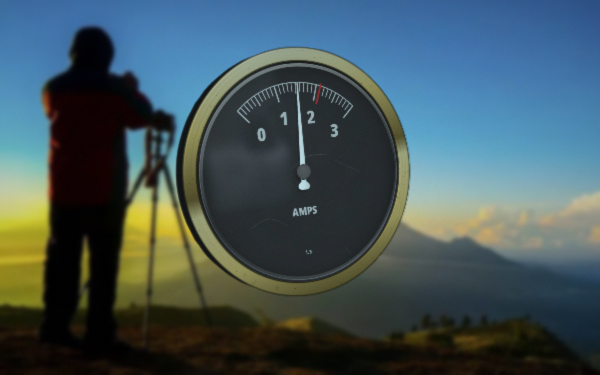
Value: value=1.5 unit=A
